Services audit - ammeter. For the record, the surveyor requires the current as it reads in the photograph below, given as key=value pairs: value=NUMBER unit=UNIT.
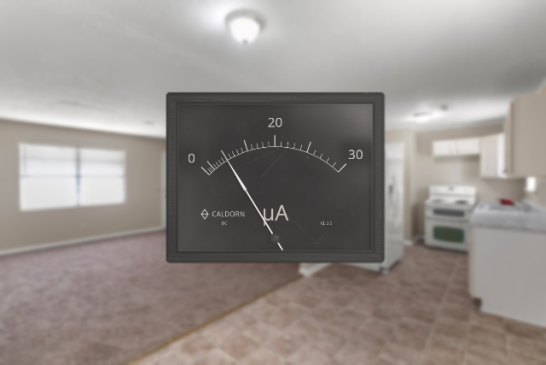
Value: value=10 unit=µA
